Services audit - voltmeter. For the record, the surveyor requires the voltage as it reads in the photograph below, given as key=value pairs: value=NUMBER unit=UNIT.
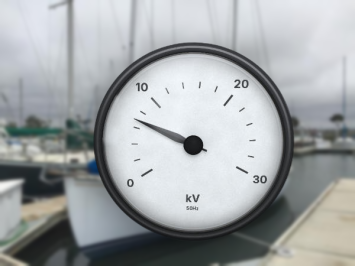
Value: value=7 unit=kV
